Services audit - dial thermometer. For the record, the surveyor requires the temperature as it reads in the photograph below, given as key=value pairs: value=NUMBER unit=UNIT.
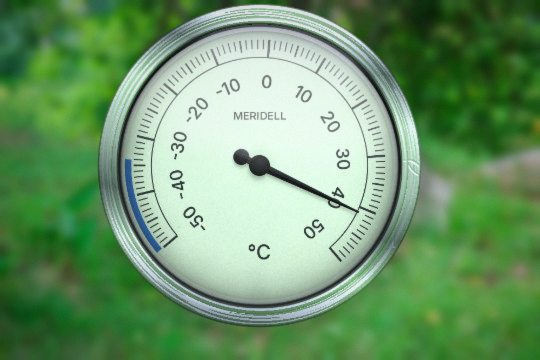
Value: value=41 unit=°C
